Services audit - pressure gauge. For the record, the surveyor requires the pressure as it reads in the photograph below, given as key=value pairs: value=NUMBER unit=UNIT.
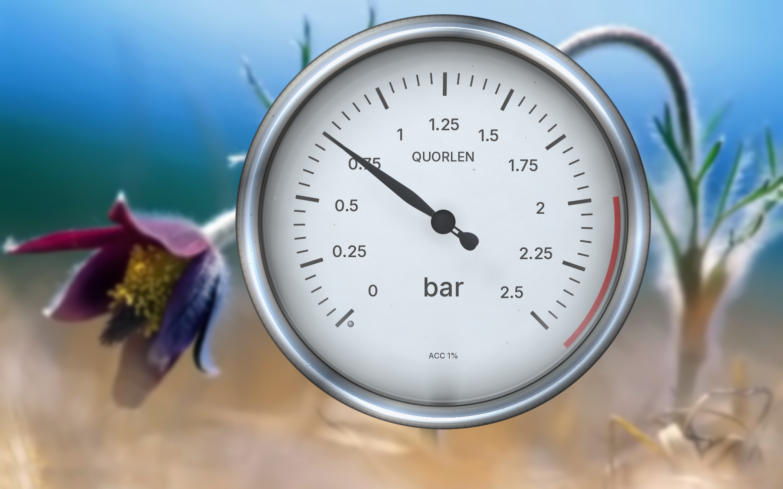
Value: value=0.75 unit=bar
